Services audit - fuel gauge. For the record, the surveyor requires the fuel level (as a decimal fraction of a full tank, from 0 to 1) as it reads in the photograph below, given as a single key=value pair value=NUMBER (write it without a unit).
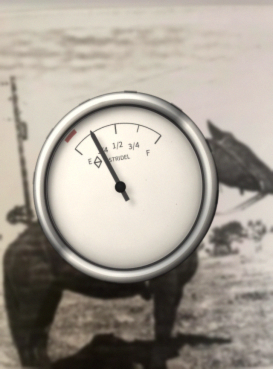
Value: value=0.25
